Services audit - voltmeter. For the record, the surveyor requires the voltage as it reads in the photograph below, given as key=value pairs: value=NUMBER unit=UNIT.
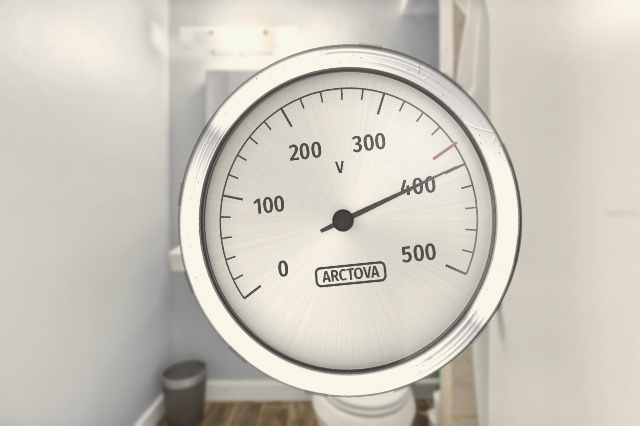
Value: value=400 unit=V
